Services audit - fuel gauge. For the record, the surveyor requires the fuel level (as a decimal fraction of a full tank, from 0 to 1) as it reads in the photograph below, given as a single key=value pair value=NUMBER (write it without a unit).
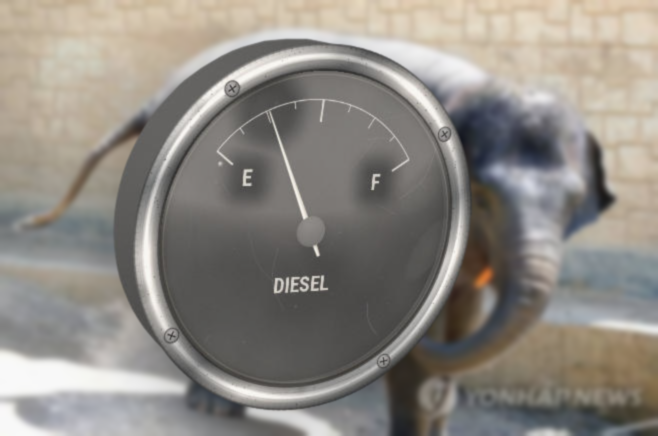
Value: value=0.25
